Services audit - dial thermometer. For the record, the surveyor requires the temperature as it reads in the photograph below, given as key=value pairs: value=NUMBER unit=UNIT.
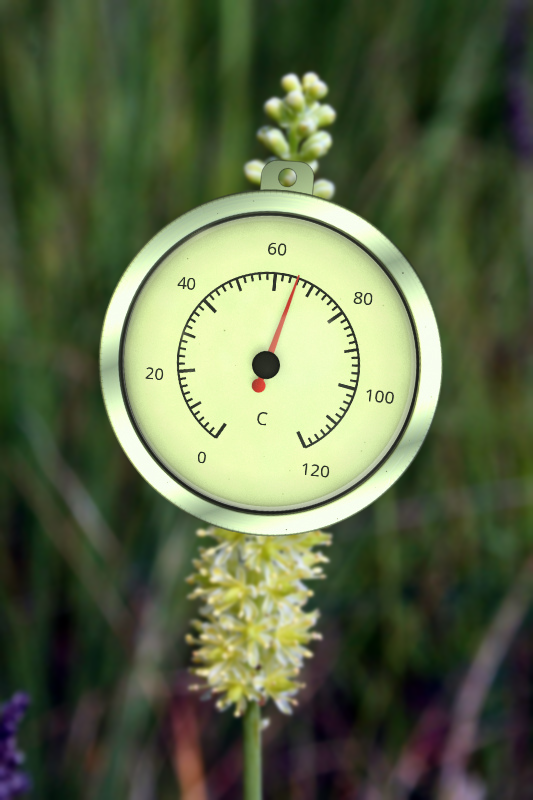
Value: value=66 unit=°C
